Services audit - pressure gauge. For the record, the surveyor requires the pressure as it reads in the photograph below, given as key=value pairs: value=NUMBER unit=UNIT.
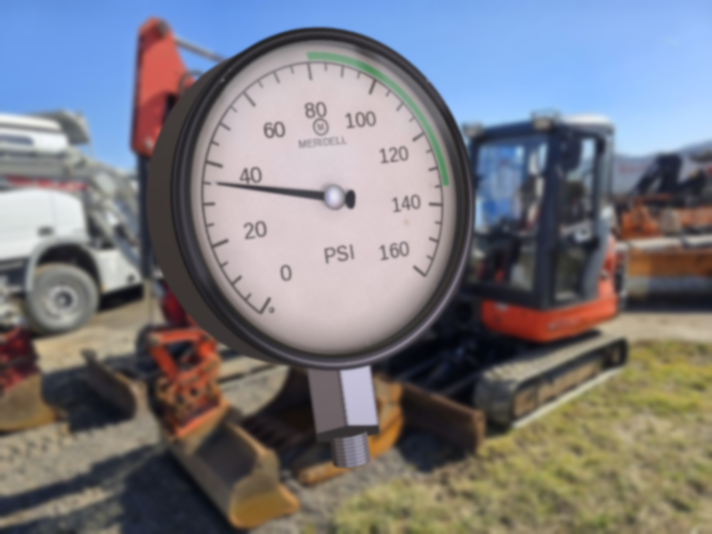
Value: value=35 unit=psi
